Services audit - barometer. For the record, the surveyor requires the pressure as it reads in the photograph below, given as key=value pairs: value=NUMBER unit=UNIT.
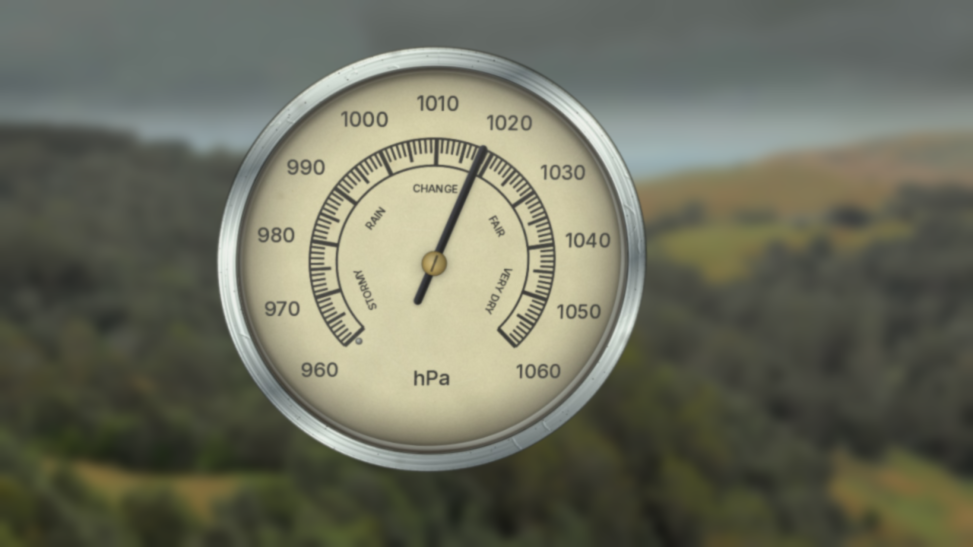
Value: value=1018 unit=hPa
